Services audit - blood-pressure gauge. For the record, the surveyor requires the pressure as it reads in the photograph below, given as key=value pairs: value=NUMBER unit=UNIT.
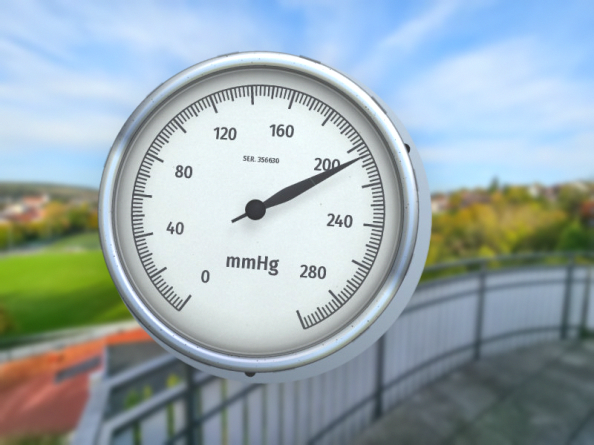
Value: value=206 unit=mmHg
